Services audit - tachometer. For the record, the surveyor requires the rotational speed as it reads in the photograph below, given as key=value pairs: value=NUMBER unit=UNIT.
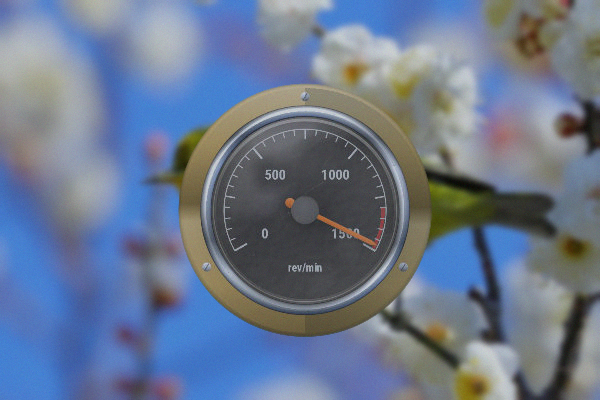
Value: value=1475 unit=rpm
